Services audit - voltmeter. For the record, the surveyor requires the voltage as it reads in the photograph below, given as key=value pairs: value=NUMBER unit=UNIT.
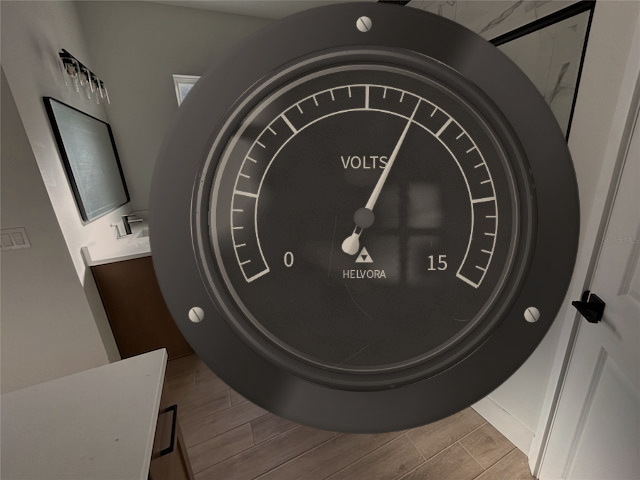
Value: value=9 unit=V
